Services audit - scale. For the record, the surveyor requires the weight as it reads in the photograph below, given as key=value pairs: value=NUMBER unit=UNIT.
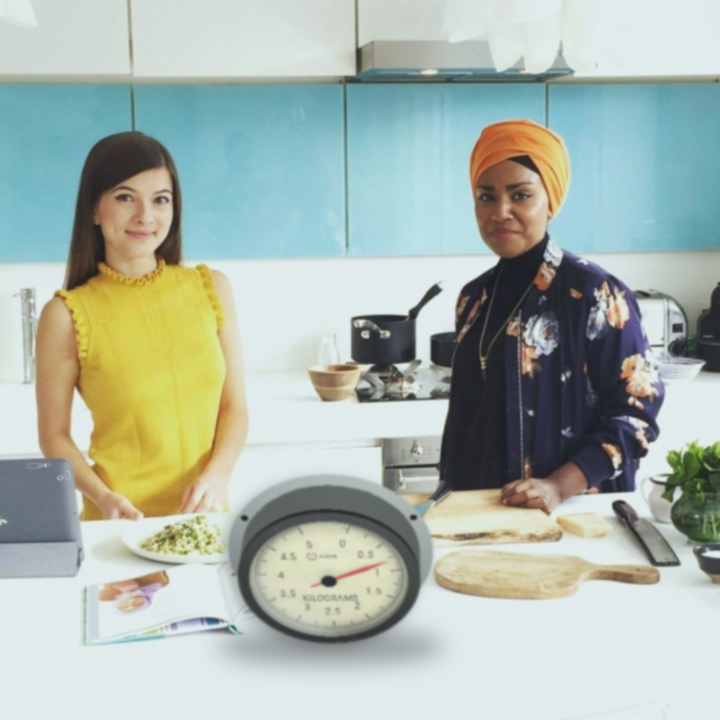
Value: value=0.75 unit=kg
